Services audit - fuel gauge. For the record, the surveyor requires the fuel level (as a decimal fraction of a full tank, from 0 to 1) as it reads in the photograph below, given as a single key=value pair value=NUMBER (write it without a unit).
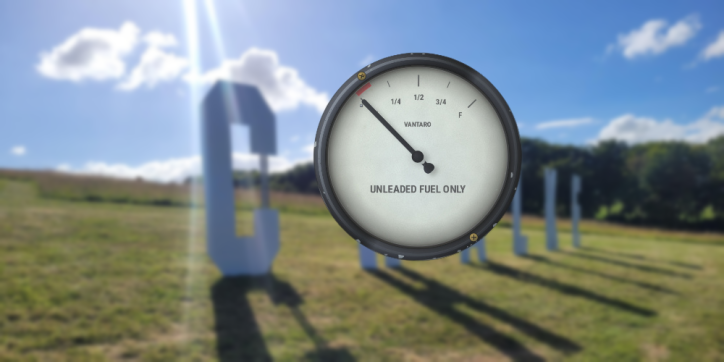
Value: value=0
